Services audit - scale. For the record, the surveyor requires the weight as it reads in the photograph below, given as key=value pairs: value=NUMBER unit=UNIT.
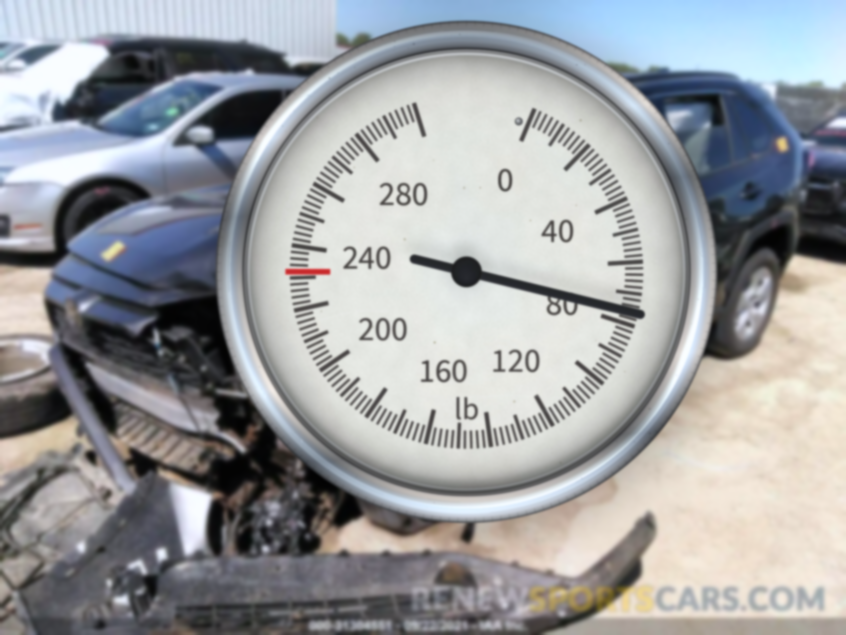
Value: value=76 unit=lb
